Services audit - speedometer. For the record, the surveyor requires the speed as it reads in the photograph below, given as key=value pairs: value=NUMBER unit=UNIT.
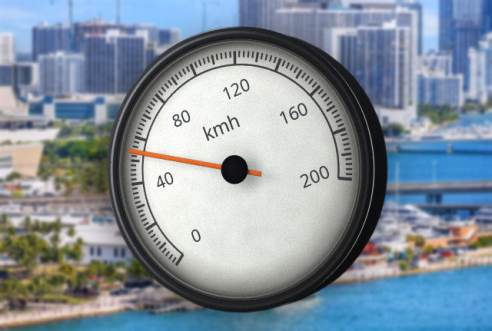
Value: value=54 unit=km/h
